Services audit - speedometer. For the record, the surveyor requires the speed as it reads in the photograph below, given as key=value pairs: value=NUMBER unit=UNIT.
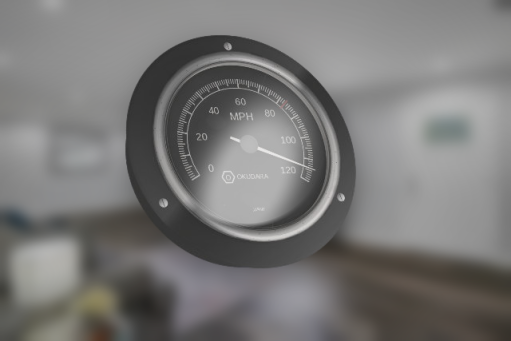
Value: value=115 unit=mph
